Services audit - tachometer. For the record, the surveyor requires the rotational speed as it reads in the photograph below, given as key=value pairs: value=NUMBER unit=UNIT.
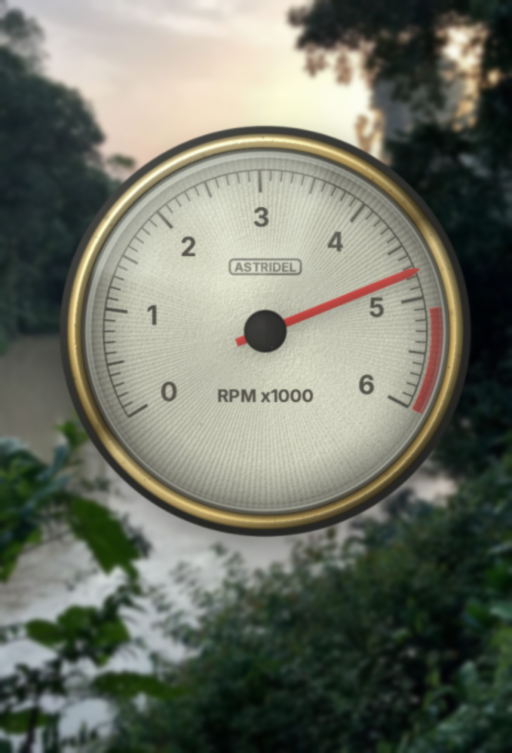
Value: value=4750 unit=rpm
